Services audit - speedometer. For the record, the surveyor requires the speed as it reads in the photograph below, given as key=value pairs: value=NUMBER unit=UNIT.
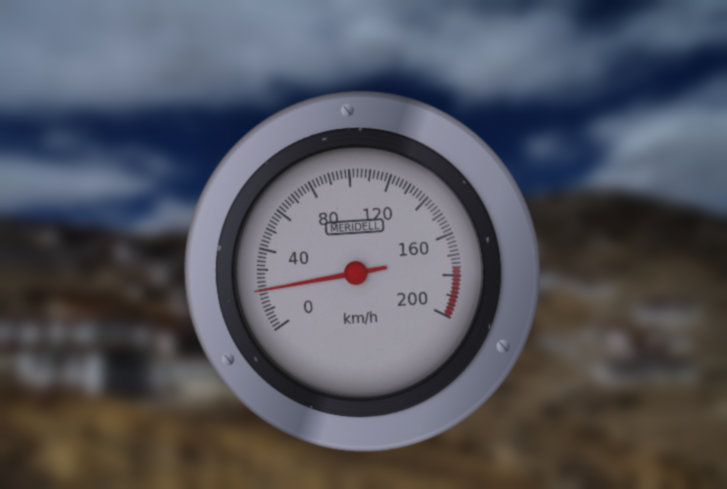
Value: value=20 unit=km/h
